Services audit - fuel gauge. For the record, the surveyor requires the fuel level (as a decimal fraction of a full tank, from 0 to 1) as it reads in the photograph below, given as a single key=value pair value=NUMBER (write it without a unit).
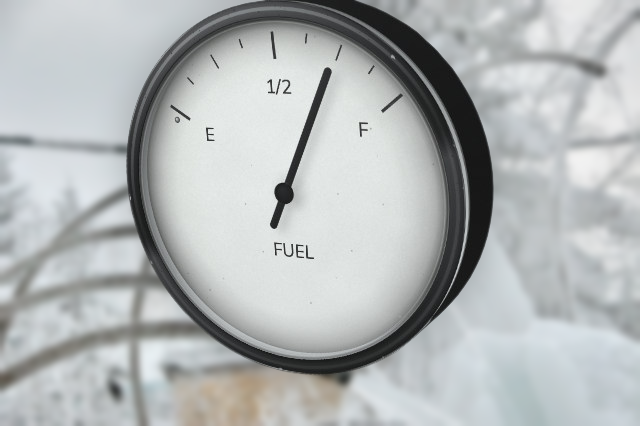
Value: value=0.75
